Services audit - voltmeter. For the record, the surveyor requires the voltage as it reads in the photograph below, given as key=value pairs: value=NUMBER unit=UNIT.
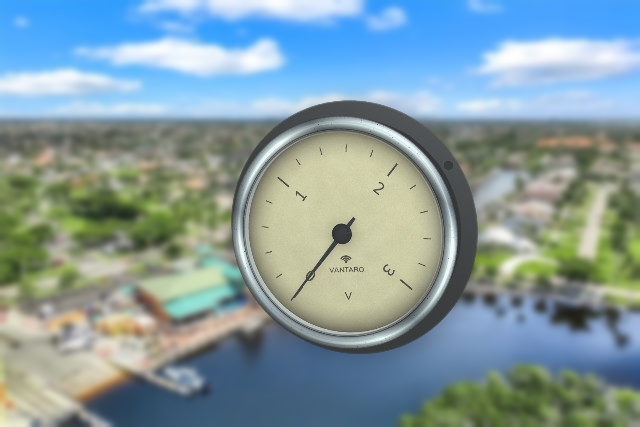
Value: value=0 unit=V
